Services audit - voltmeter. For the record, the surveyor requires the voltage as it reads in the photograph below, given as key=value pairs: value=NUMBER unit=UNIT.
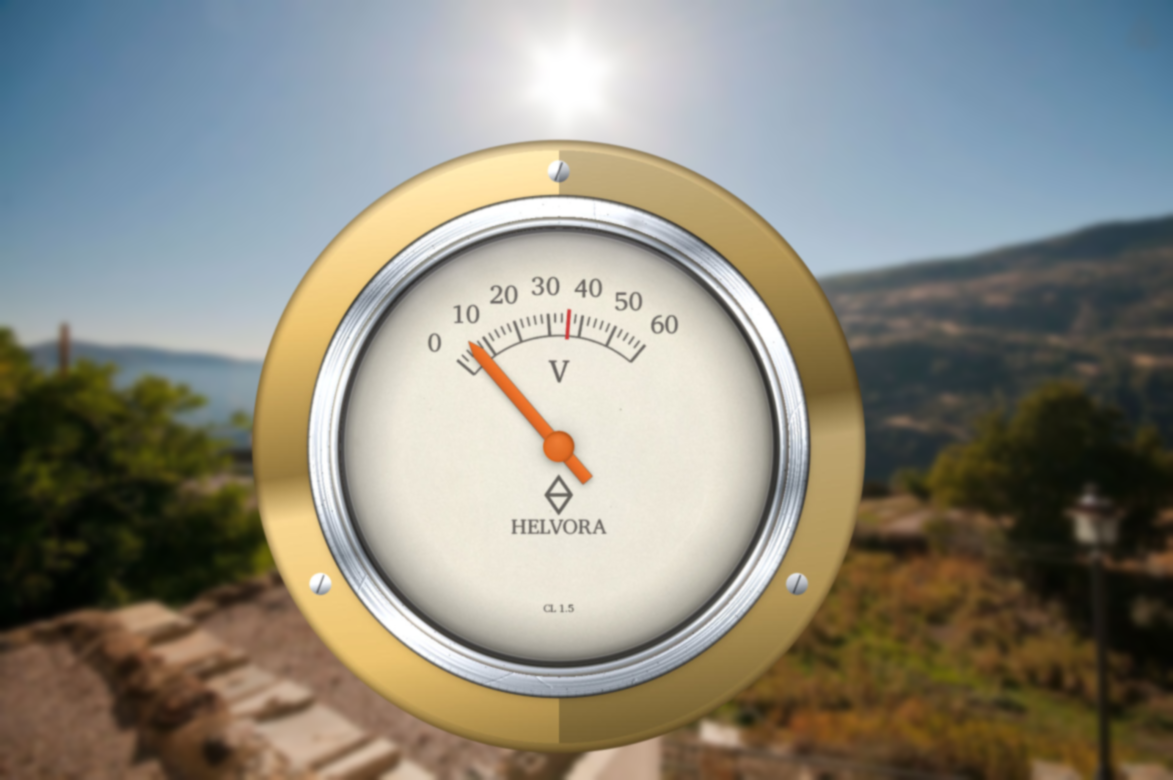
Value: value=6 unit=V
